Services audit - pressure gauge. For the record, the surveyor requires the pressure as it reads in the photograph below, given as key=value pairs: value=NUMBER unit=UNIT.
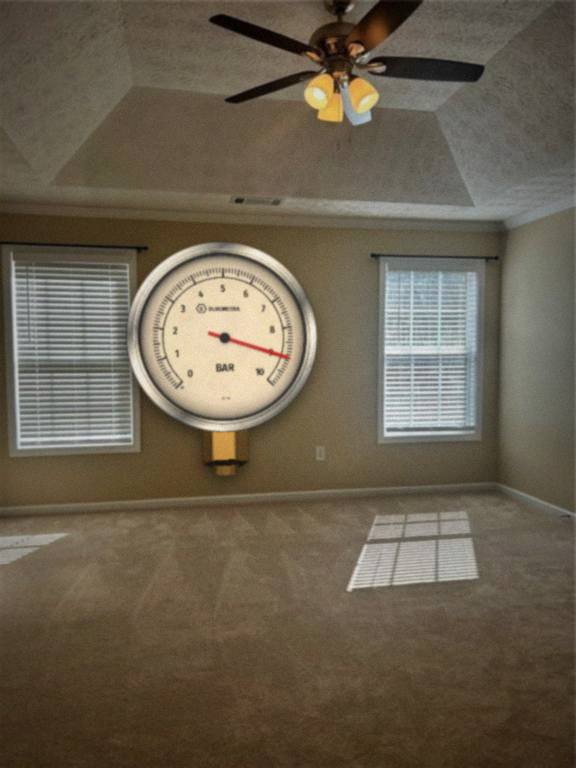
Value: value=9 unit=bar
